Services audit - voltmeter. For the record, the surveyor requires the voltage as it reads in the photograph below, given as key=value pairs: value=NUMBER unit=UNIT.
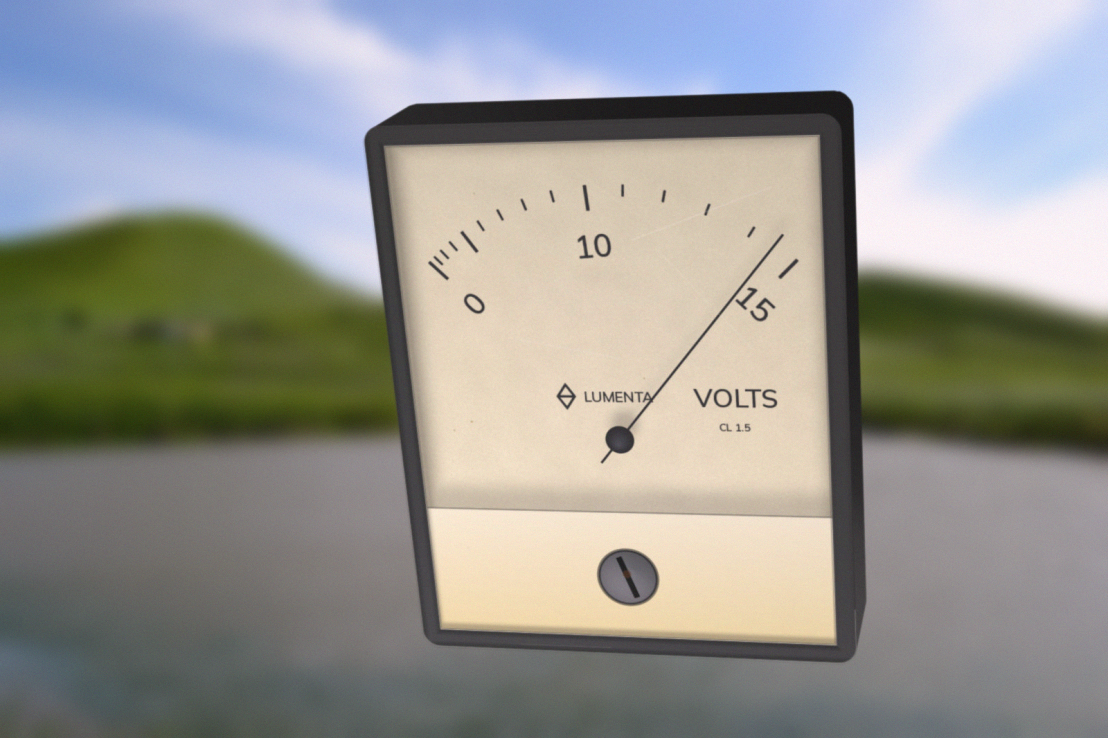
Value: value=14.5 unit=V
